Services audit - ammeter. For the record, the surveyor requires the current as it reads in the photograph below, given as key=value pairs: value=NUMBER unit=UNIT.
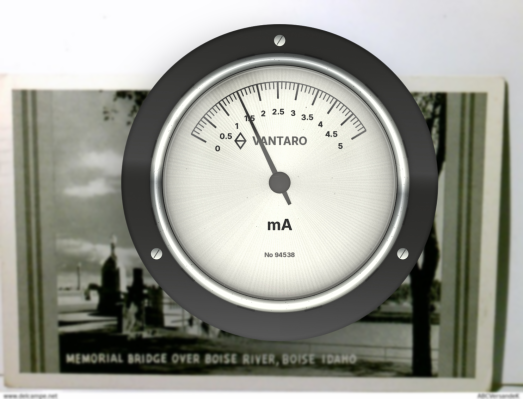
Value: value=1.5 unit=mA
